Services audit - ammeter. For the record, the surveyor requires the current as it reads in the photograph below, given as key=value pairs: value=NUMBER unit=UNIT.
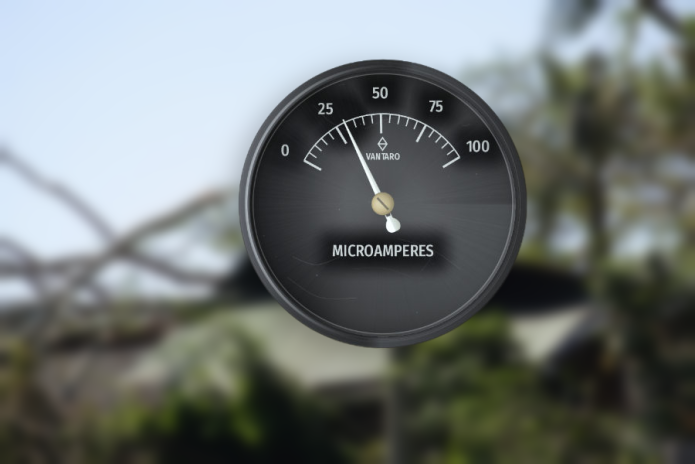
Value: value=30 unit=µA
